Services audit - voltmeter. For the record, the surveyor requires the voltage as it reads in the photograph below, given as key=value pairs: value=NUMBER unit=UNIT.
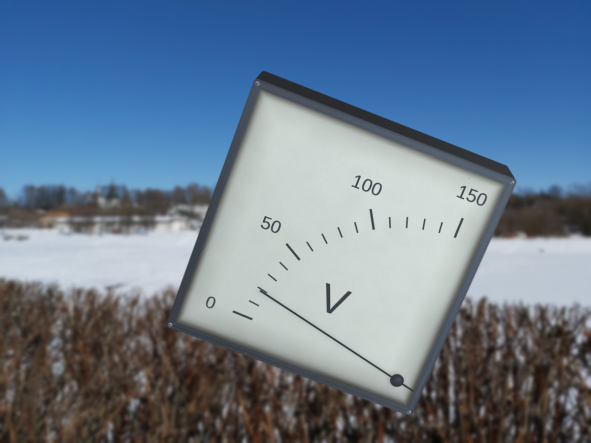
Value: value=20 unit=V
